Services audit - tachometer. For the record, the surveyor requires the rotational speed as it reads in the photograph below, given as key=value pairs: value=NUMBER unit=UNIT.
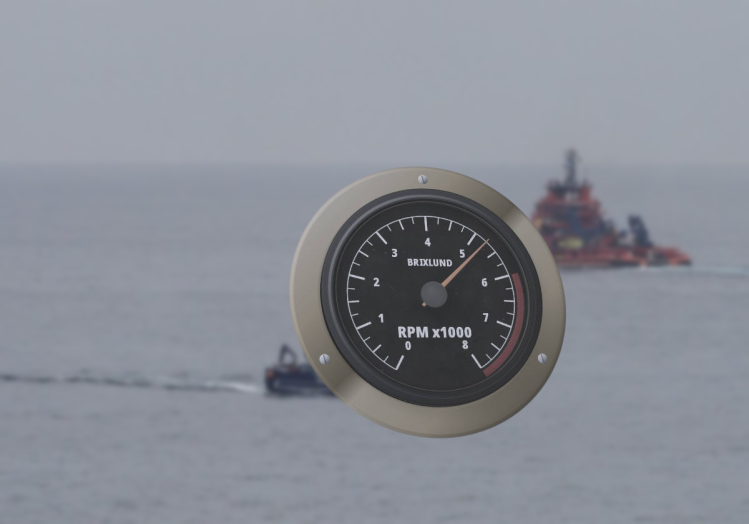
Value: value=5250 unit=rpm
